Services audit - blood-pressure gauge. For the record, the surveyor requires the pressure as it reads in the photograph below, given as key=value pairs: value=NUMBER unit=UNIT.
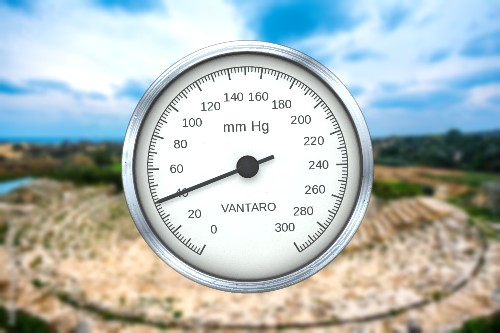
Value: value=40 unit=mmHg
